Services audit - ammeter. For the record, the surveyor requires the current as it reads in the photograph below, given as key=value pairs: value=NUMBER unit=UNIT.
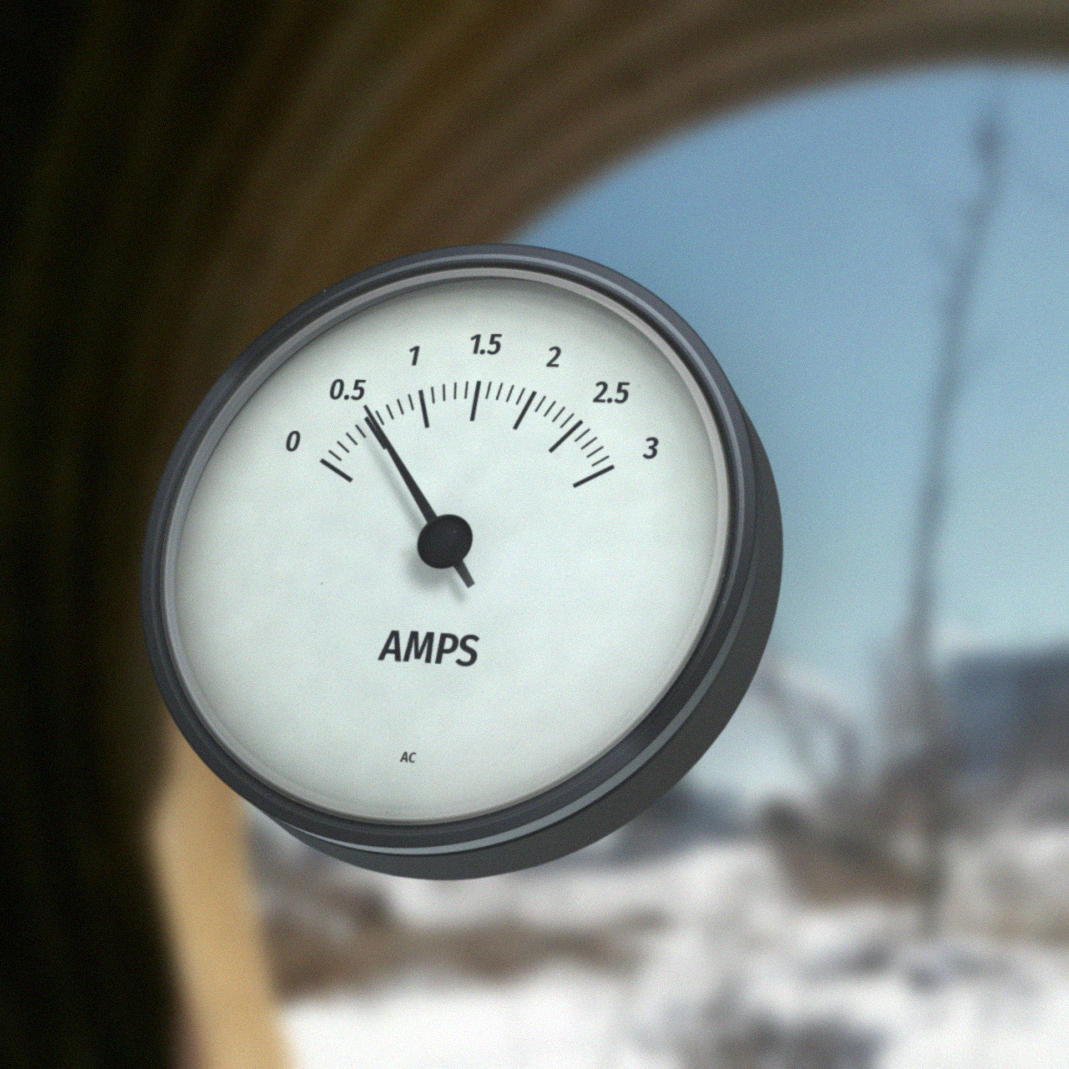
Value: value=0.55 unit=A
